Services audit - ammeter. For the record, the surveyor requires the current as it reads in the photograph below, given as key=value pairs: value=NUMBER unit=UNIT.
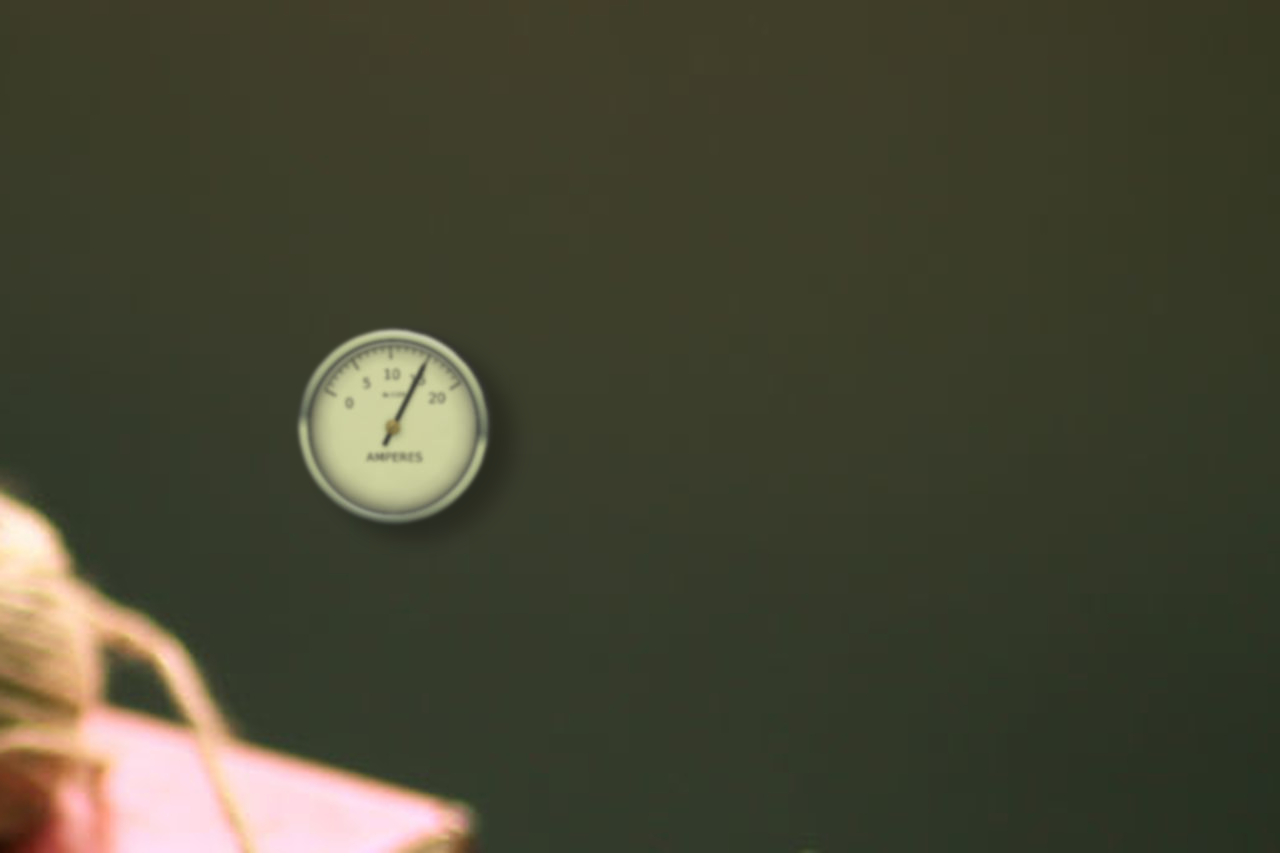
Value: value=15 unit=A
